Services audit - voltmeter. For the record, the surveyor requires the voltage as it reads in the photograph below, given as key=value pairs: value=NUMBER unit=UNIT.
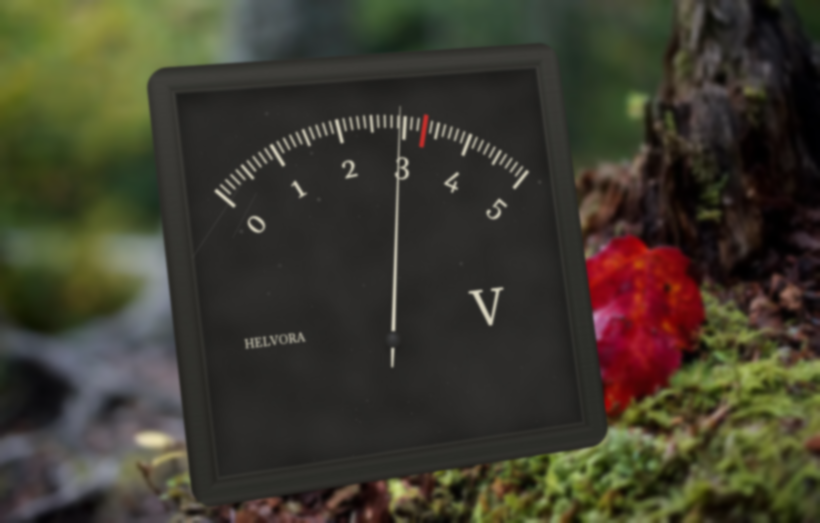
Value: value=2.9 unit=V
